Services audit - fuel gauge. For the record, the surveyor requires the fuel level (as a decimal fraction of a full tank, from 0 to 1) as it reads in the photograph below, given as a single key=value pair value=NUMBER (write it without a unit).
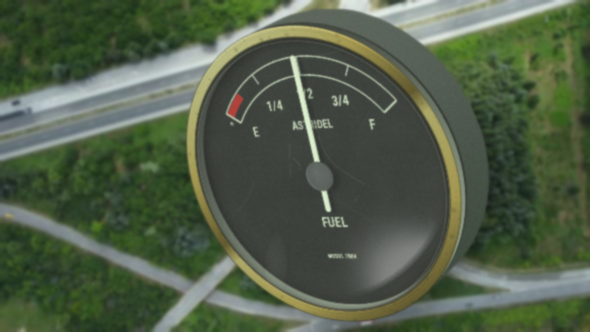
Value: value=0.5
